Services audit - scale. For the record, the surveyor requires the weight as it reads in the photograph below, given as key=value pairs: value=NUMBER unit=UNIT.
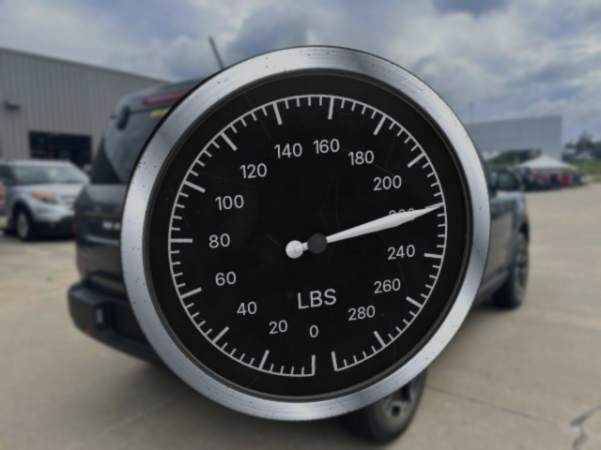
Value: value=220 unit=lb
